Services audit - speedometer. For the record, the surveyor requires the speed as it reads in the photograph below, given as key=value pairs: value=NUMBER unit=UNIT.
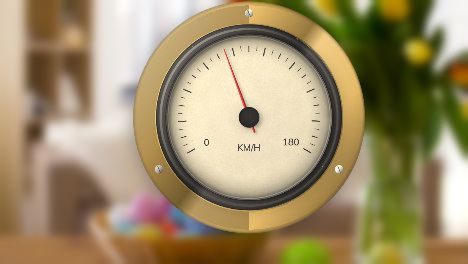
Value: value=75 unit=km/h
